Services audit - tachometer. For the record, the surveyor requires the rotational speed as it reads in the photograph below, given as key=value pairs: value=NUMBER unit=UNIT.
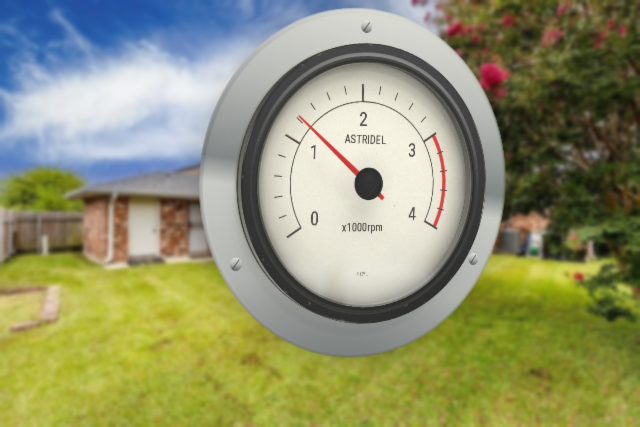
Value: value=1200 unit=rpm
